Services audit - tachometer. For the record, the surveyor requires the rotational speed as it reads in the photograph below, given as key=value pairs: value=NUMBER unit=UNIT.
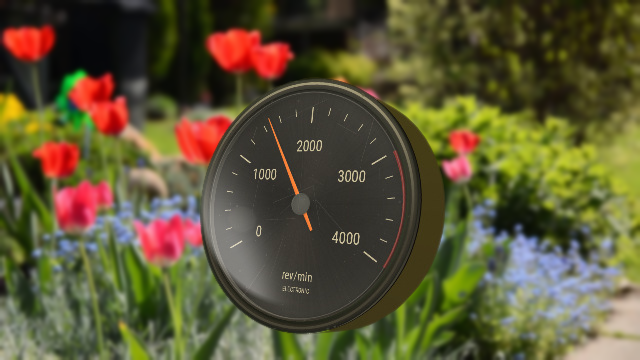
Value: value=1500 unit=rpm
